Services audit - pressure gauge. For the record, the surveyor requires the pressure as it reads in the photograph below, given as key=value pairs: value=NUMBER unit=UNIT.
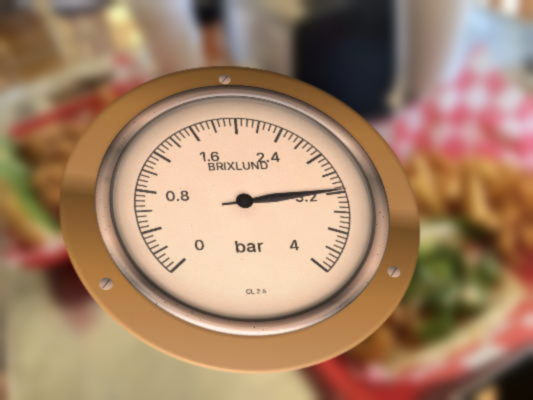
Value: value=3.2 unit=bar
